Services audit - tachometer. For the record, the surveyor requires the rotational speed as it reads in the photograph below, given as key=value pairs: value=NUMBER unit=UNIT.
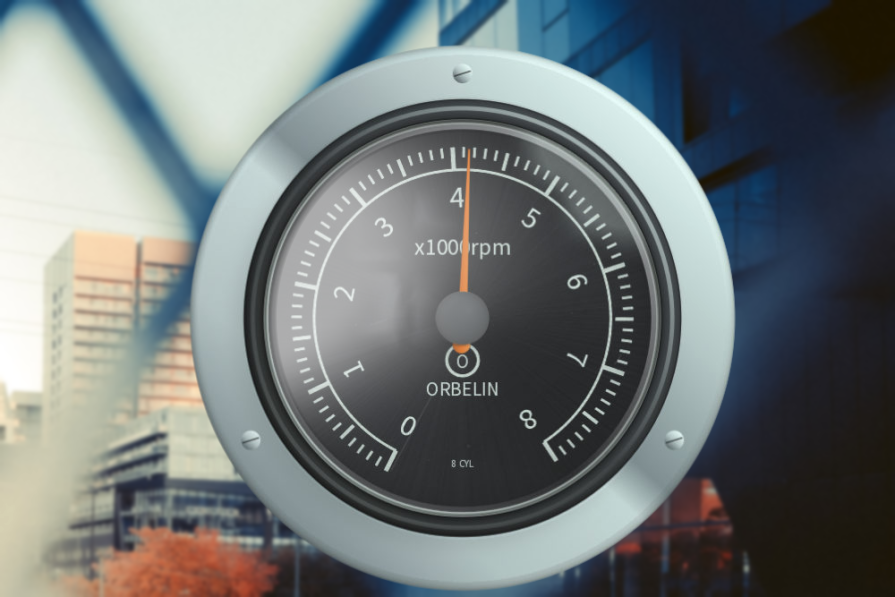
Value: value=4150 unit=rpm
